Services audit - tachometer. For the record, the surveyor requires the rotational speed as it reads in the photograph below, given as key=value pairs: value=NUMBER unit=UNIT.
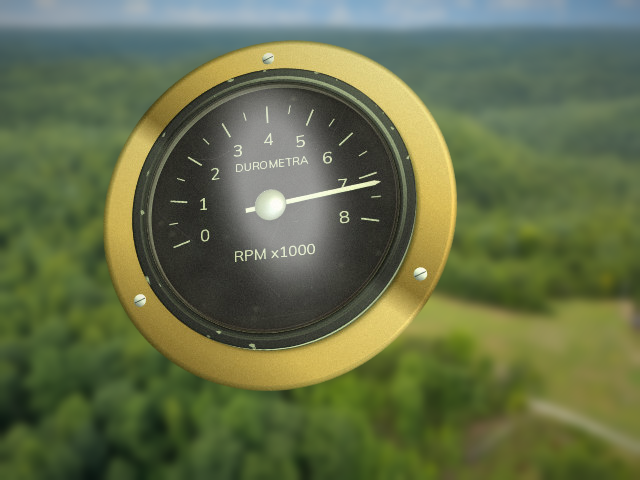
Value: value=7250 unit=rpm
